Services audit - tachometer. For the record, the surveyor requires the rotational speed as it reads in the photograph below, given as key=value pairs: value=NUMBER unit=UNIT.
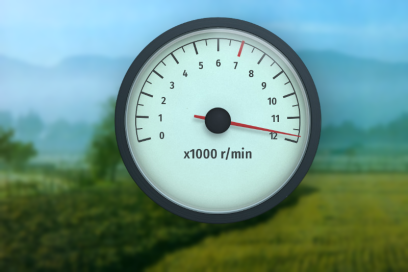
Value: value=11750 unit=rpm
